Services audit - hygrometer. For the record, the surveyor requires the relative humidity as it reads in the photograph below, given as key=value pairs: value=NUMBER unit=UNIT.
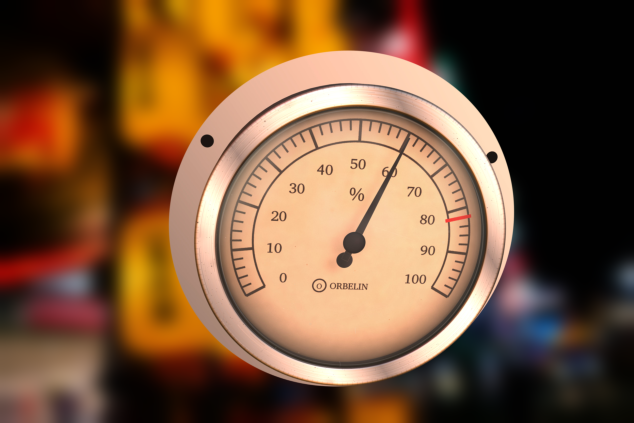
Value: value=60 unit=%
